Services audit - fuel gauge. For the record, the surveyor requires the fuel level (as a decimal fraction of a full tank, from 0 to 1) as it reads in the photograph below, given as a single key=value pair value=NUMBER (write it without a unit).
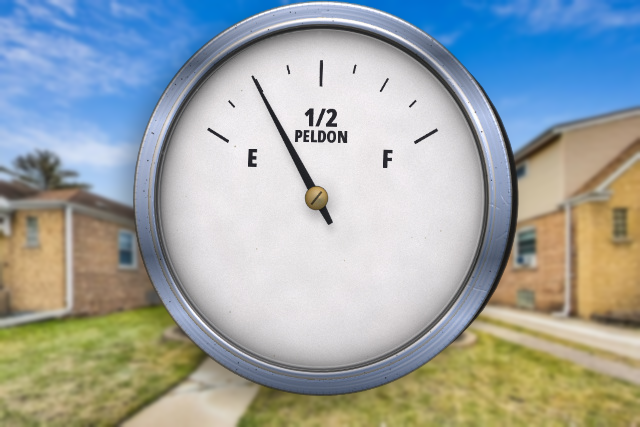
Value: value=0.25
